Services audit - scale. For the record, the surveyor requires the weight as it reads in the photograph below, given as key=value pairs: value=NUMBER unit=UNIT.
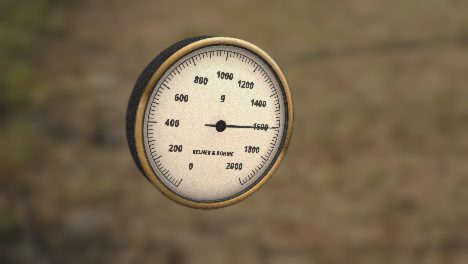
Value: value=1600 unit=g
